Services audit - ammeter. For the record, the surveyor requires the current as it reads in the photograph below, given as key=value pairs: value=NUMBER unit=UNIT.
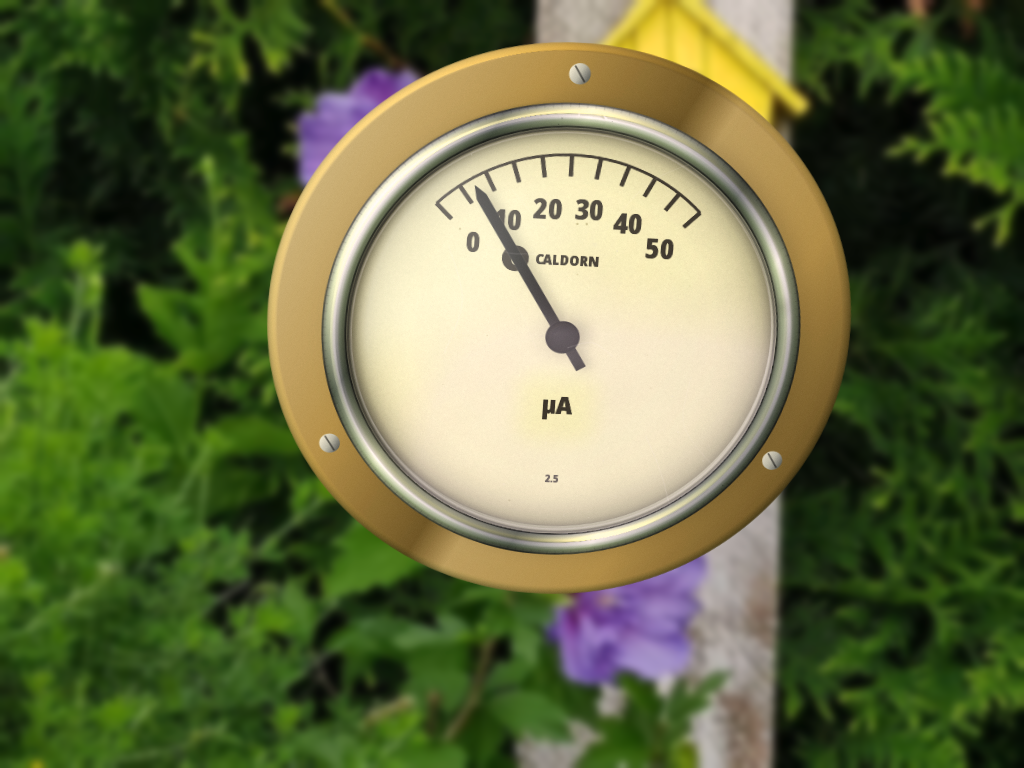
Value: value=7.5 unit=µA
